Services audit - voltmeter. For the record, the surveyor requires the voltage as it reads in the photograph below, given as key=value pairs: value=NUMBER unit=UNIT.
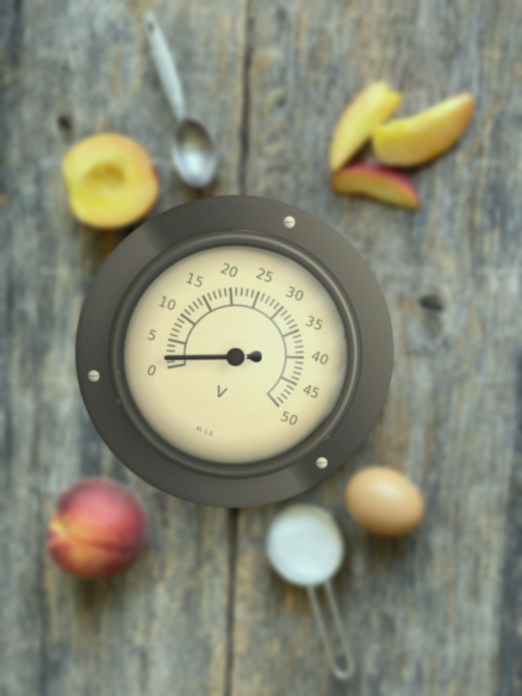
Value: value=2 unit=V
